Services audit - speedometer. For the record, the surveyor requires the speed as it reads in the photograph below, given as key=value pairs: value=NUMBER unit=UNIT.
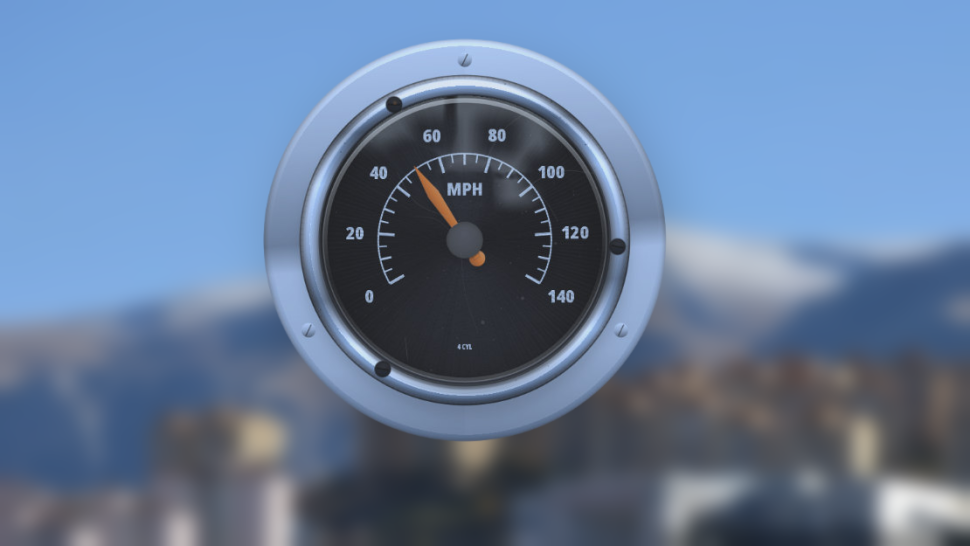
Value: value=50 unit=mph
